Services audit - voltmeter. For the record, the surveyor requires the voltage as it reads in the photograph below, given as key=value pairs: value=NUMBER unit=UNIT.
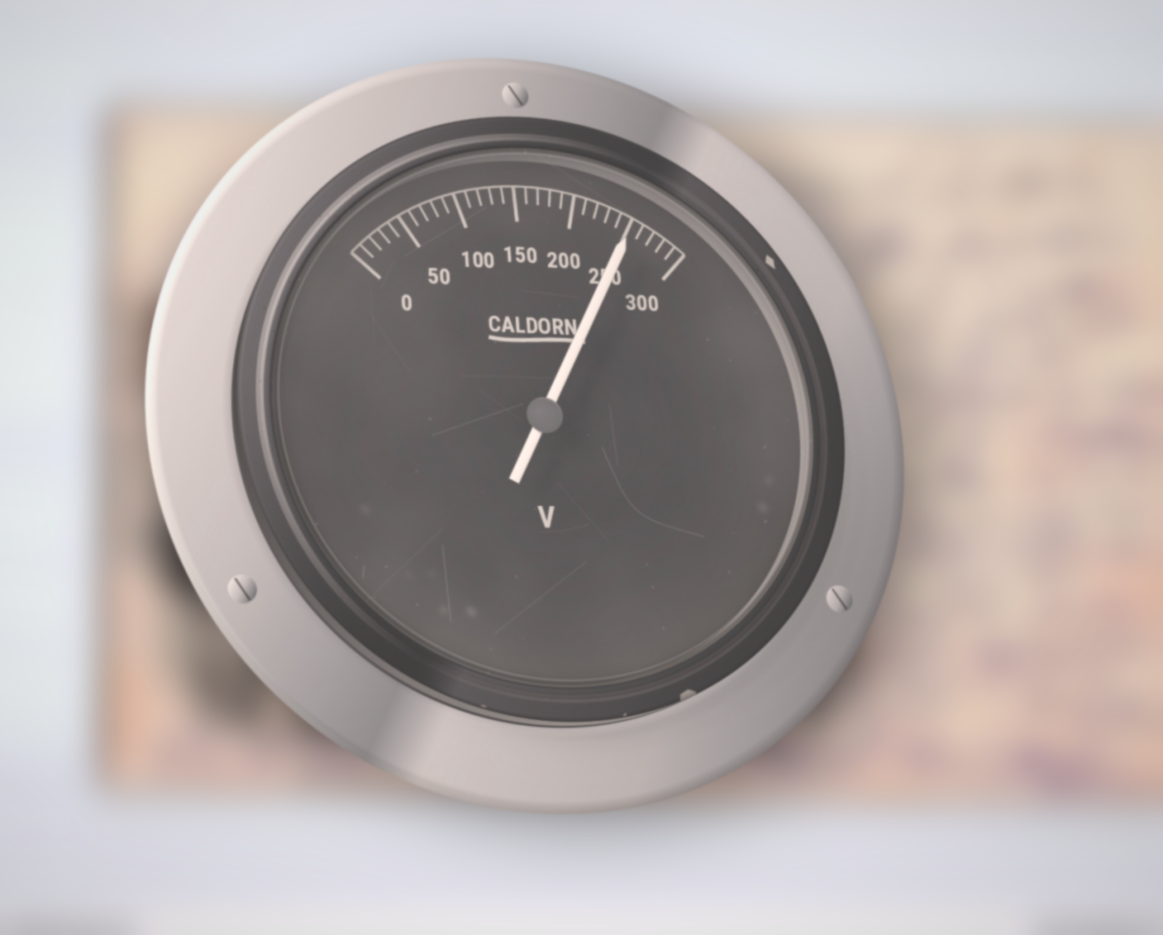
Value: value=250 unit=V
